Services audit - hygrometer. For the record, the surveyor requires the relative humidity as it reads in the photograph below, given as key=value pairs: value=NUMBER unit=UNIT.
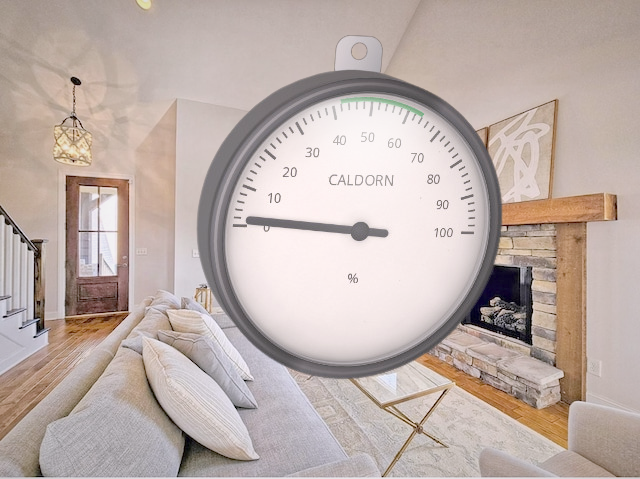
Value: value=2 unit=%
